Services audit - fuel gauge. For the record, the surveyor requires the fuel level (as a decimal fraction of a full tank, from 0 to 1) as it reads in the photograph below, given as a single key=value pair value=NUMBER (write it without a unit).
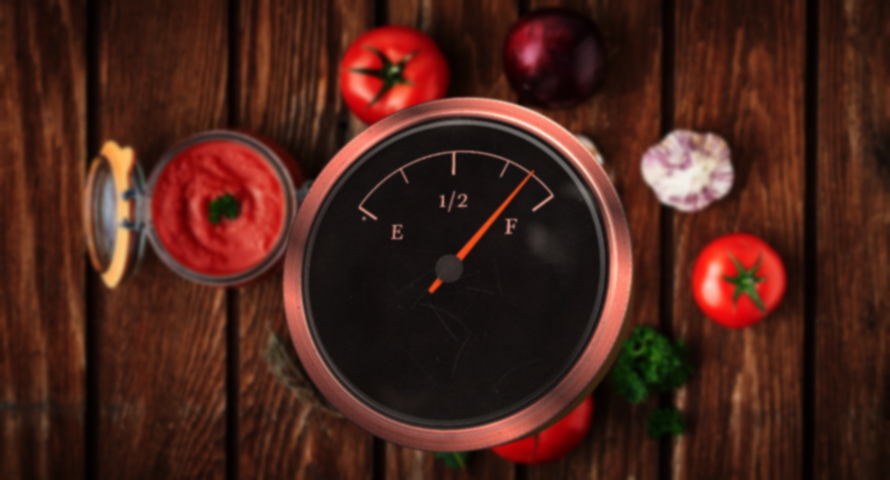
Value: value=0.875
